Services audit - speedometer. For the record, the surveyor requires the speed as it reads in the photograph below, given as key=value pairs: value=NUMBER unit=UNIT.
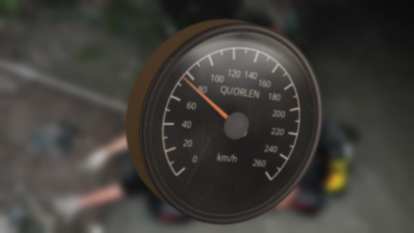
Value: value=75 unit=km/h
